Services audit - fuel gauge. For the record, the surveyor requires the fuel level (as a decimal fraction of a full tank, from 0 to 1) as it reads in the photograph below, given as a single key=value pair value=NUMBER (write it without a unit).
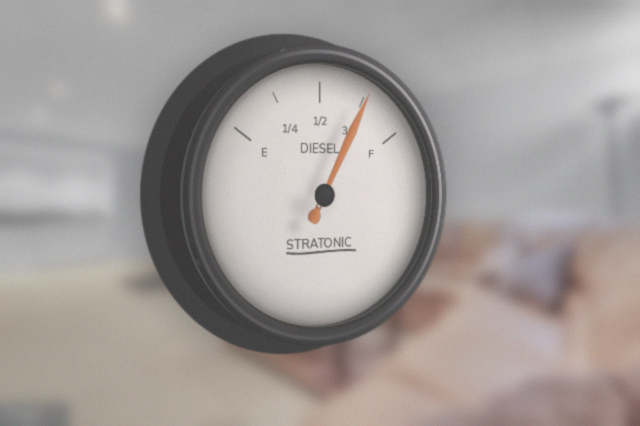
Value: value=0.75
